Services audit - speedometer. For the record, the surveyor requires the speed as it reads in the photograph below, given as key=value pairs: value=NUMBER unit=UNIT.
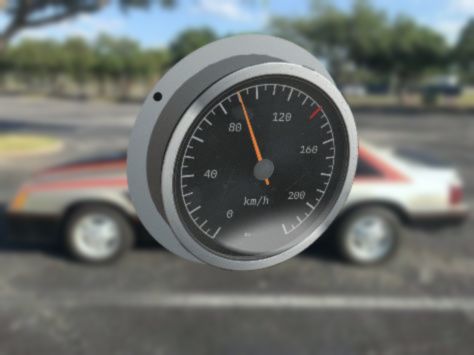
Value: value=90 unit=km/h
